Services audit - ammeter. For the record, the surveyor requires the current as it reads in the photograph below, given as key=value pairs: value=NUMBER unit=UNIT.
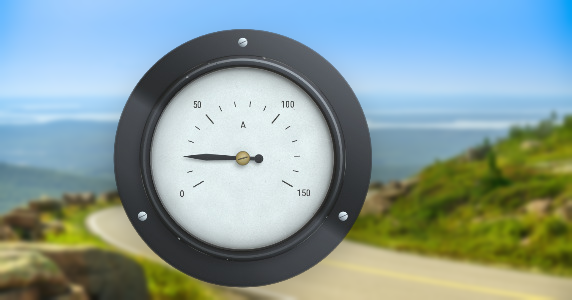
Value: value=20 unit=A
